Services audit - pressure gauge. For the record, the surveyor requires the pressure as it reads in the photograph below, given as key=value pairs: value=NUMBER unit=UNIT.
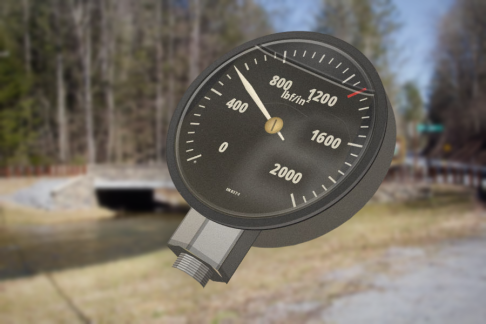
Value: value=550 unit=psi
